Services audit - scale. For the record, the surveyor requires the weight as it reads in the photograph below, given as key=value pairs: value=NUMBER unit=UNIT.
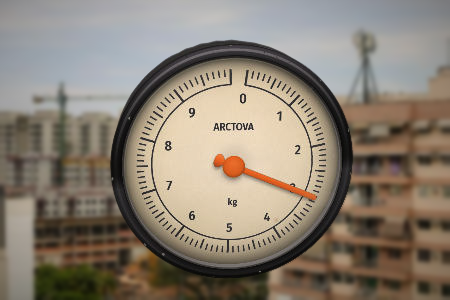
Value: value=3 unit=kg
